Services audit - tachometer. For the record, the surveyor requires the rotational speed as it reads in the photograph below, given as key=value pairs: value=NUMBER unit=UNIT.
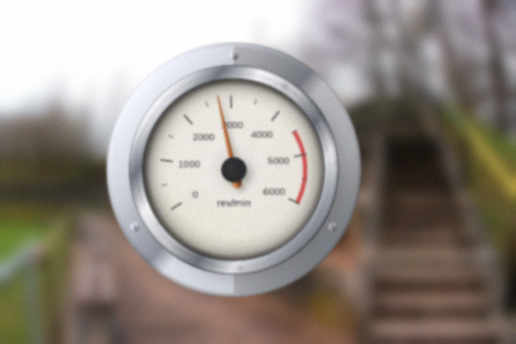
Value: value=2750 unit=rpm
